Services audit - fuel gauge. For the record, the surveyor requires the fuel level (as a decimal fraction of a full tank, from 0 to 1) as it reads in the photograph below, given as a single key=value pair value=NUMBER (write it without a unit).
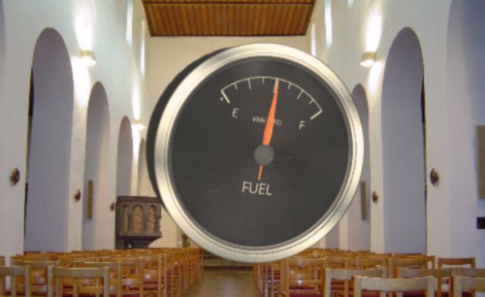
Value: value=0.5
